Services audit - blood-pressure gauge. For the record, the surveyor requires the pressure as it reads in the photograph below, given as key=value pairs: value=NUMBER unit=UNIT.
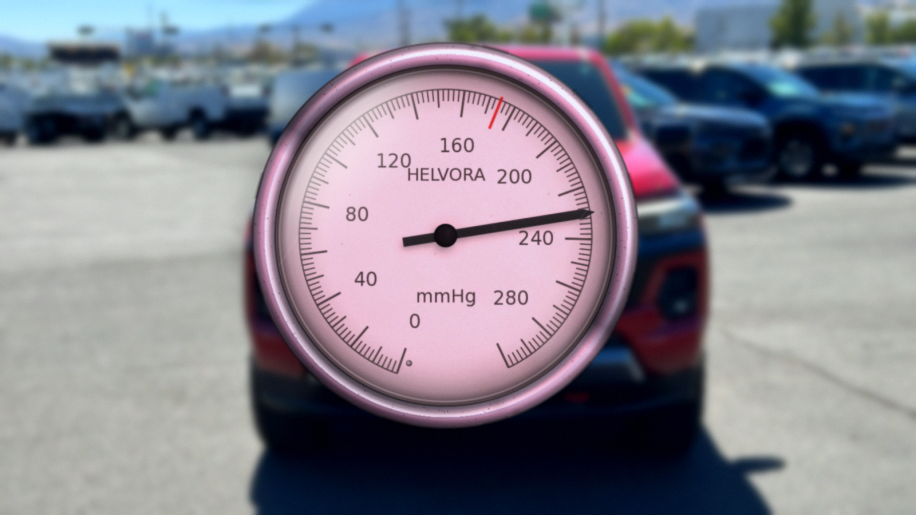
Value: value=230 unit=mmHg
